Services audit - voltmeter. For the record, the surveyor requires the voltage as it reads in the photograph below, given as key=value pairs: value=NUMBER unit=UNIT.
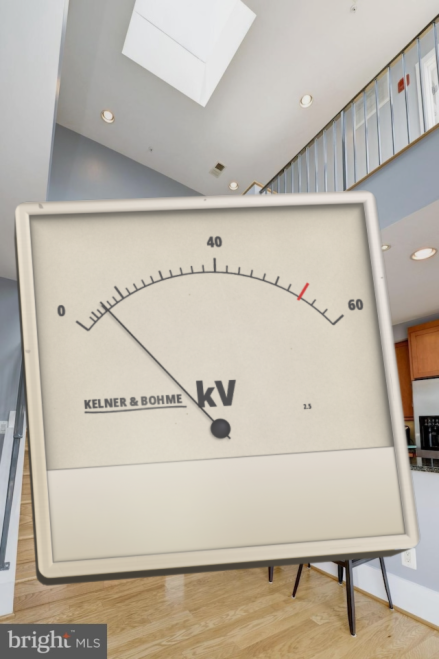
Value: value=14 unit=kV
